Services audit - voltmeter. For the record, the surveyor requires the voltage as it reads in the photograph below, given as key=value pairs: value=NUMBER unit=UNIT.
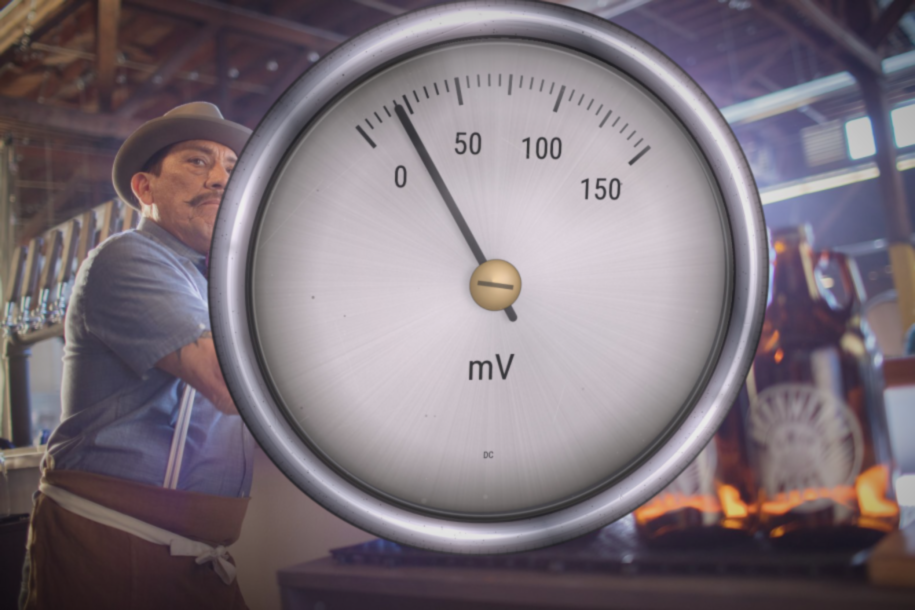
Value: value=20 unit=mV
